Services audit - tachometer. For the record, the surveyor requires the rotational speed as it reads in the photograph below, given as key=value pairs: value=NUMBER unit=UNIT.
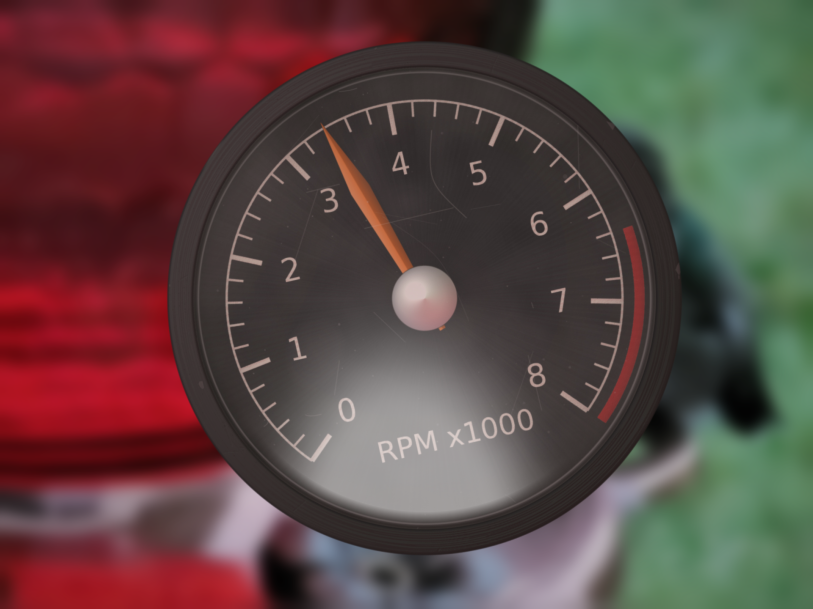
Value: value=3400 unit=rpm
